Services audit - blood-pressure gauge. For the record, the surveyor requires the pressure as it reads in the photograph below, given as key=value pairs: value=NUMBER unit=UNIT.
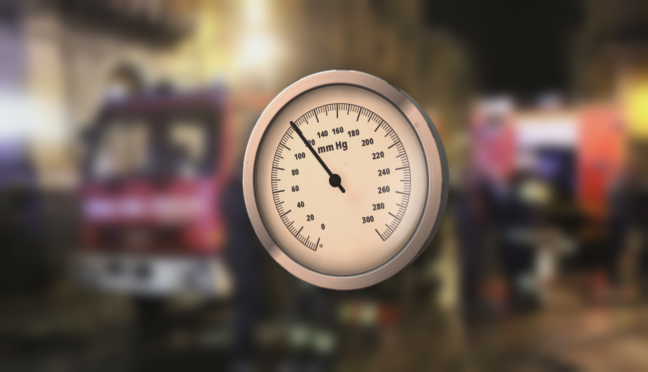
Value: value=120 unit=mmHg
